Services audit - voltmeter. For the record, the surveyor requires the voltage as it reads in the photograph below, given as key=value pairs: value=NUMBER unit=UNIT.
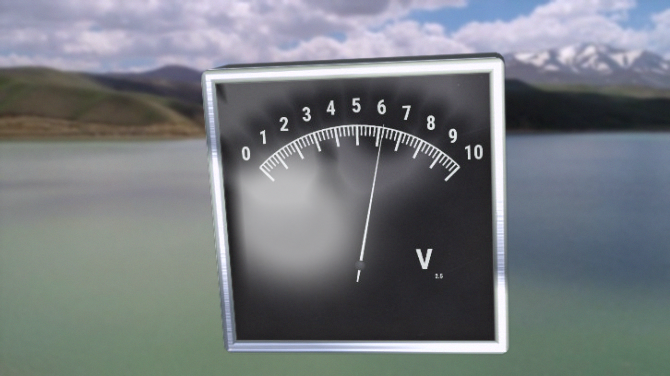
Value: value=6.2 unit=V
